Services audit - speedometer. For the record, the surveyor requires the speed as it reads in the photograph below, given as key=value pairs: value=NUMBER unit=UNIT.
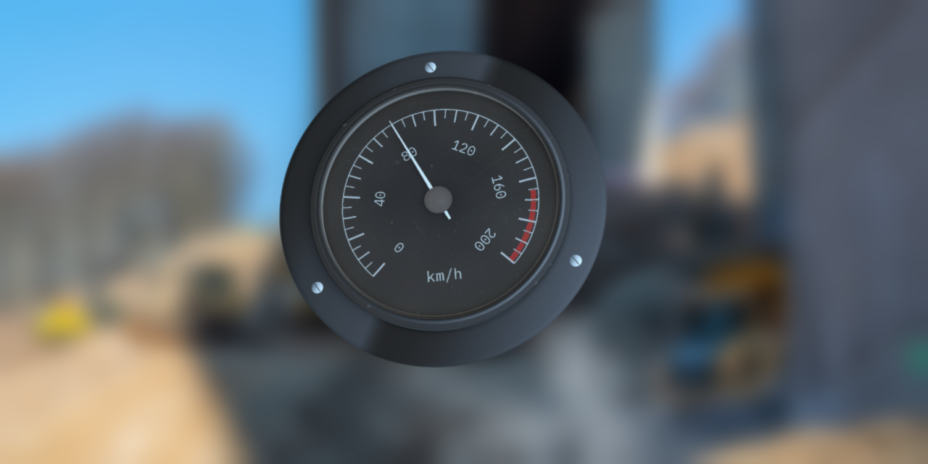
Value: value=80 unit=km/h
